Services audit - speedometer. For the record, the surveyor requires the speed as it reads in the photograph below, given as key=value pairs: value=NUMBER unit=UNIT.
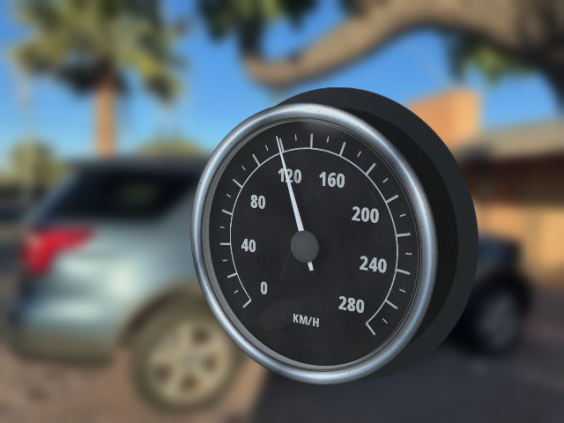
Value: value=120 unit=km/h
